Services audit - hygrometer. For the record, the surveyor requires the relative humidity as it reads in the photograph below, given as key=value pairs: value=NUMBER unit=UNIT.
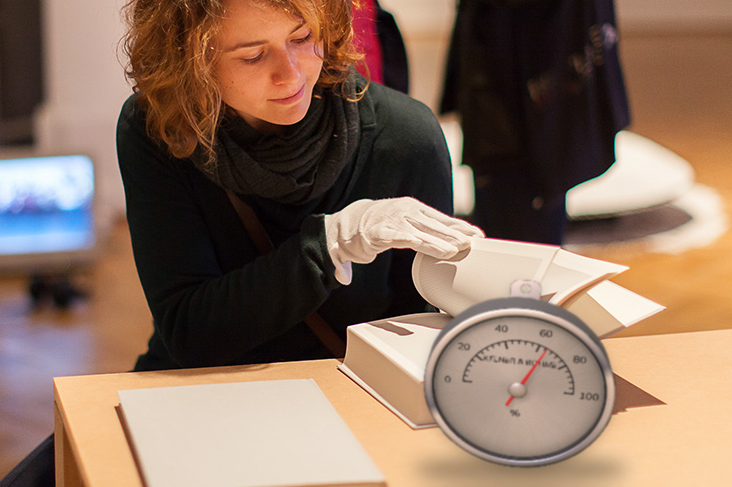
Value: value=64 unit=%
